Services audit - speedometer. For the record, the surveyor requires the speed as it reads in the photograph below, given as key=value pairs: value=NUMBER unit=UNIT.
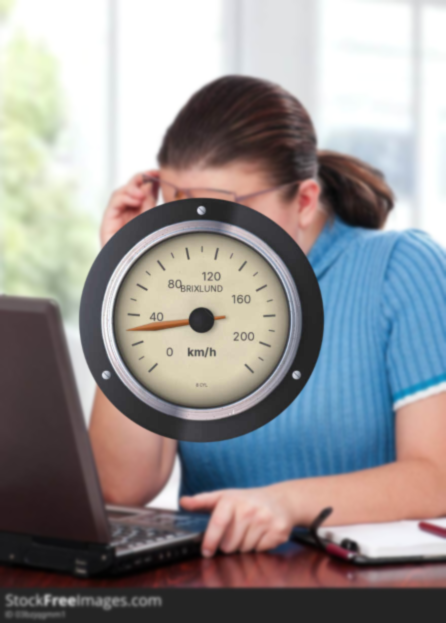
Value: value=30 unit=km/h
